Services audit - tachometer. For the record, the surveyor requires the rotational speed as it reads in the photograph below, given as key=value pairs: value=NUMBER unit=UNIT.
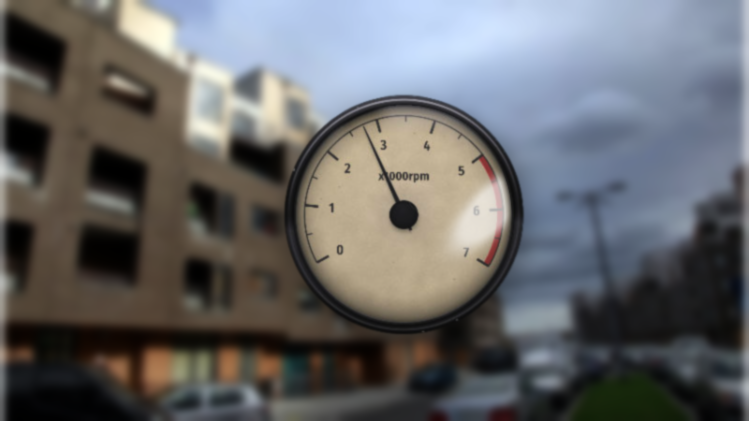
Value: value=2750 unit=rpm
